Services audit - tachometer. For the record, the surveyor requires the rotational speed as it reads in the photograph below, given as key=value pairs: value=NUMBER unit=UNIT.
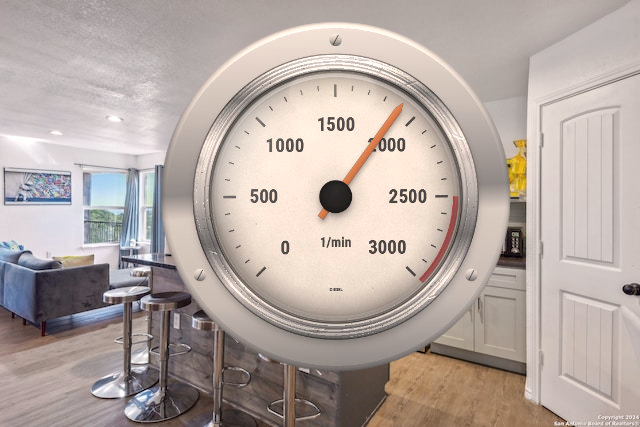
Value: value=1900 unit=rpm
